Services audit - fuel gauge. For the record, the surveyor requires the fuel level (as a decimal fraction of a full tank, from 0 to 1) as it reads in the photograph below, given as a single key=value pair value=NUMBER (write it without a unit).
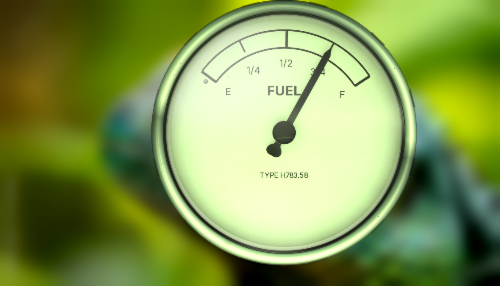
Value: value=0.75
